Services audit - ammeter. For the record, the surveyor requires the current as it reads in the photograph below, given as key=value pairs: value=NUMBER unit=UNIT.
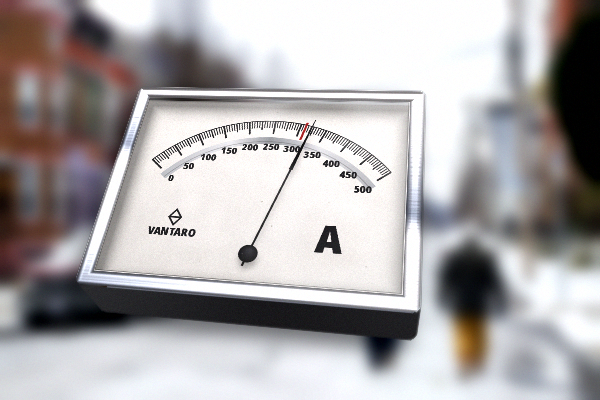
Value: value=325 unit=A
